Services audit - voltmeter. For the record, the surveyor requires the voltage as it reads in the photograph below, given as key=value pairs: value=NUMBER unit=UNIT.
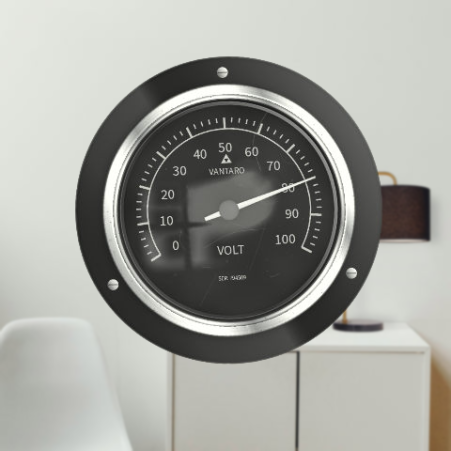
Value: value=80 unit=V
